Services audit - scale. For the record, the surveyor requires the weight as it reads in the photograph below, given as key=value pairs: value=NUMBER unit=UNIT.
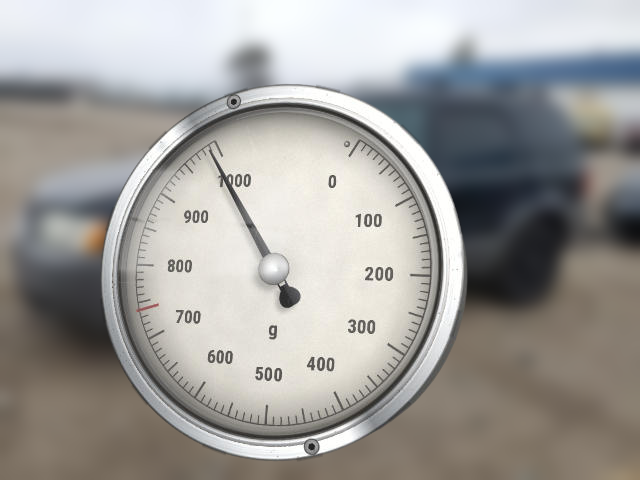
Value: value=990 unit=g
